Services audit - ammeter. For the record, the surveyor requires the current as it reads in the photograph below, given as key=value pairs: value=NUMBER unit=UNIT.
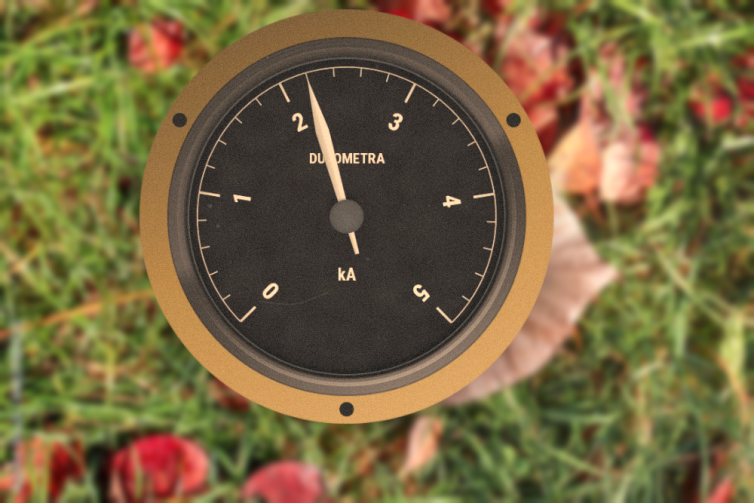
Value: value=2.2 unit=kA
